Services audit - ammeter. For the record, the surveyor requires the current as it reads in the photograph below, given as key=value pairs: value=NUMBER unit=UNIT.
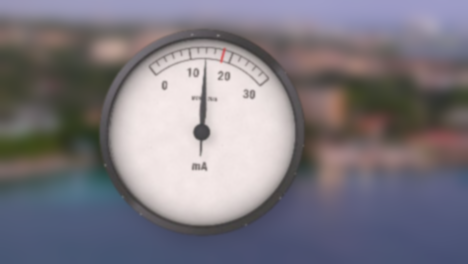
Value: value=14 unit=mA
